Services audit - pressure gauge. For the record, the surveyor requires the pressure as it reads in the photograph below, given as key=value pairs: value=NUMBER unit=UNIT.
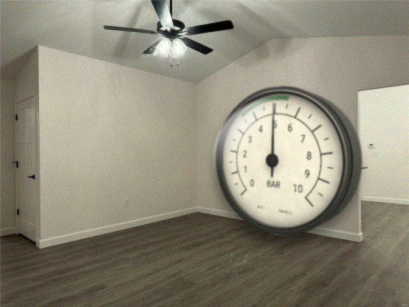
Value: value=5 unit=bar
